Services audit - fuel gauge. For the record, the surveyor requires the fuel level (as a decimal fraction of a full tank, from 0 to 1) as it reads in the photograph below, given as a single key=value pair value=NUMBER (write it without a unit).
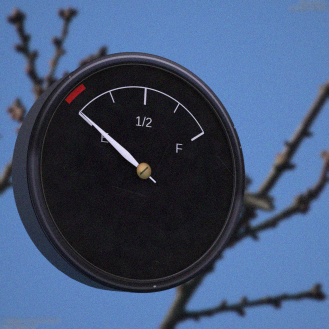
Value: value=0
